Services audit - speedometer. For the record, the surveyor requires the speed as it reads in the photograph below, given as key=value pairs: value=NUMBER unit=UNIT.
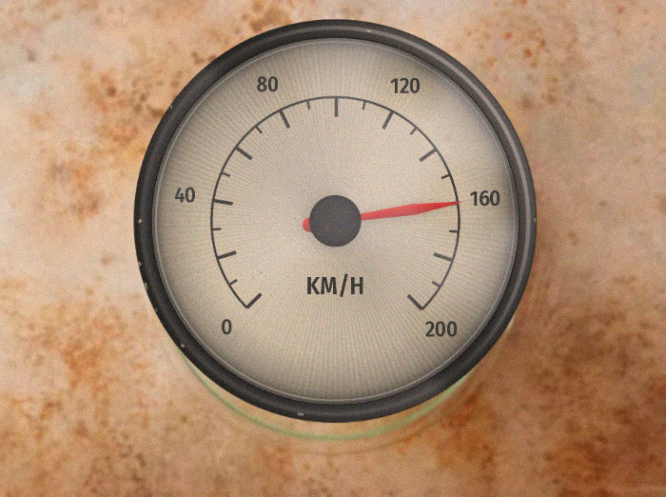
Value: value=160 unit=km/h
